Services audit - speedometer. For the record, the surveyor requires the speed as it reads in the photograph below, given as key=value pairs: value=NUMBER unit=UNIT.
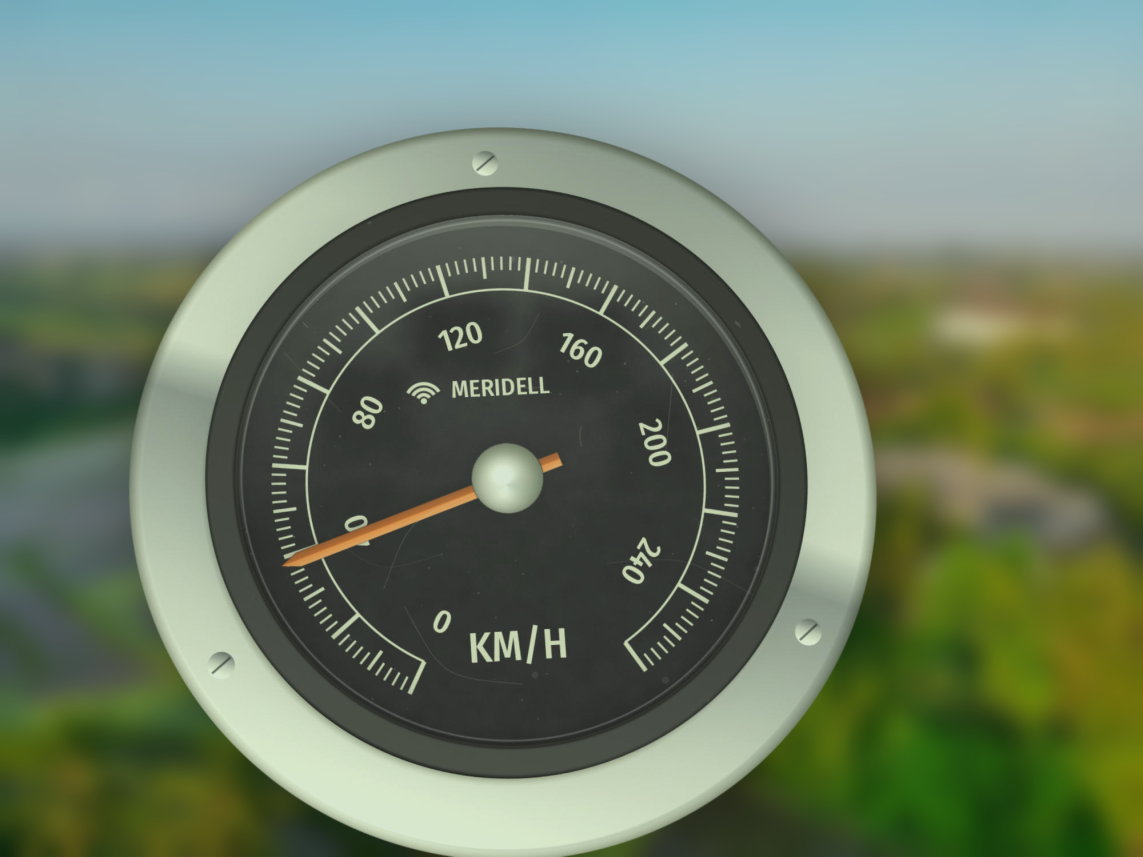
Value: value=38 unit=km/h
